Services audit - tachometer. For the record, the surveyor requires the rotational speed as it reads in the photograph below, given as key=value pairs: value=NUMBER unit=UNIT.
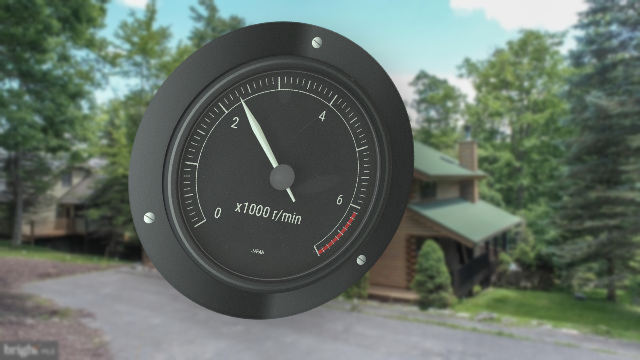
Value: value=2300 unit=rpm
